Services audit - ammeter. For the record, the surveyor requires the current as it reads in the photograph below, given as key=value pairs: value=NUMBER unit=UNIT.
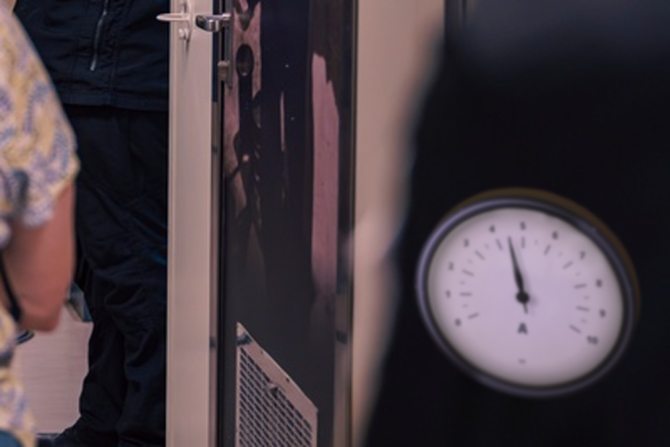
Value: value=4.5 unit=A
